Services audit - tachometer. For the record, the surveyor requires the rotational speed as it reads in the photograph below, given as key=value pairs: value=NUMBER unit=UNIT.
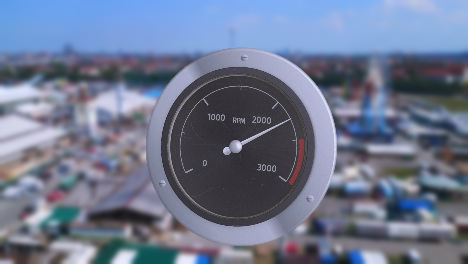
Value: value=2250 unit=rpm
